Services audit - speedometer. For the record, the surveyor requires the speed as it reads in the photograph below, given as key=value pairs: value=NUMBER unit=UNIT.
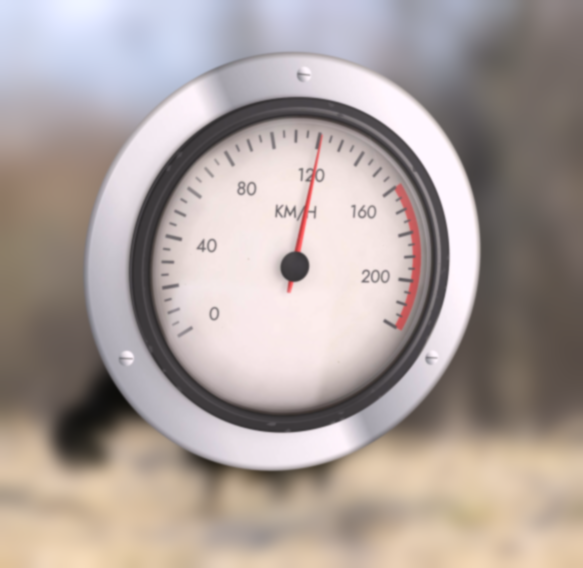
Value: value=120 unit=km/h
